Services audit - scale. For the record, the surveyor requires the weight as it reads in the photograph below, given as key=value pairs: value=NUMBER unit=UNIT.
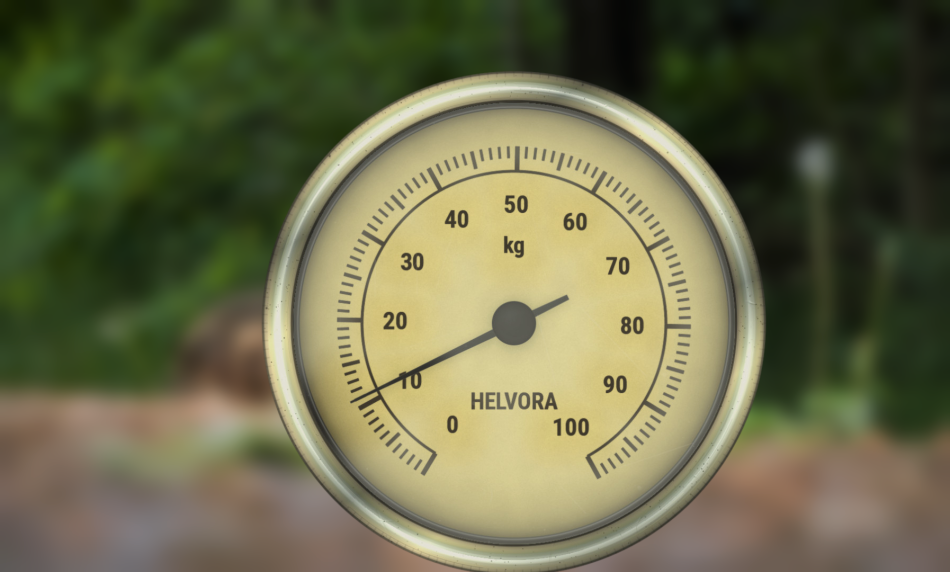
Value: value=11 unit=kg
